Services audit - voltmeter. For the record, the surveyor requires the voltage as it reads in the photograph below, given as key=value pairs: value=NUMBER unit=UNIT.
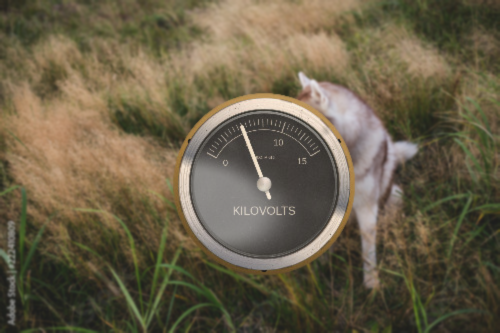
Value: value=5 unit=kV
